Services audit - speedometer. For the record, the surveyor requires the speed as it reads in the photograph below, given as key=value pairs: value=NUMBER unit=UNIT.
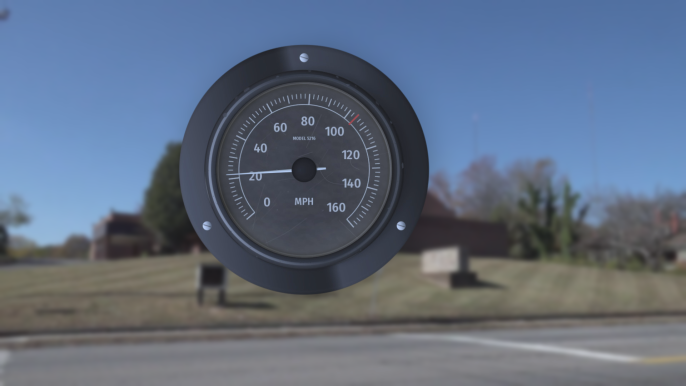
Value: value=22 unit=mph
